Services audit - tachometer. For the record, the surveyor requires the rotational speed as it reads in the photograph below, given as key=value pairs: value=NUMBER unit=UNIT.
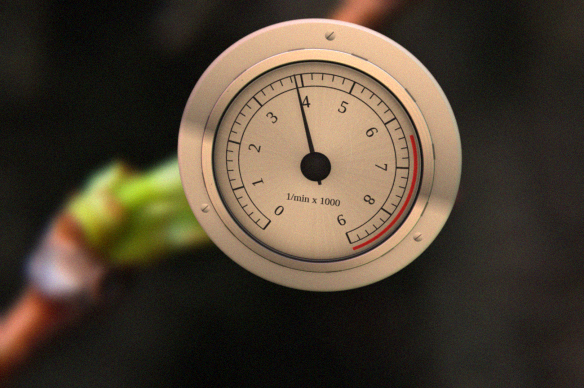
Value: value=3900 unit=rpm
